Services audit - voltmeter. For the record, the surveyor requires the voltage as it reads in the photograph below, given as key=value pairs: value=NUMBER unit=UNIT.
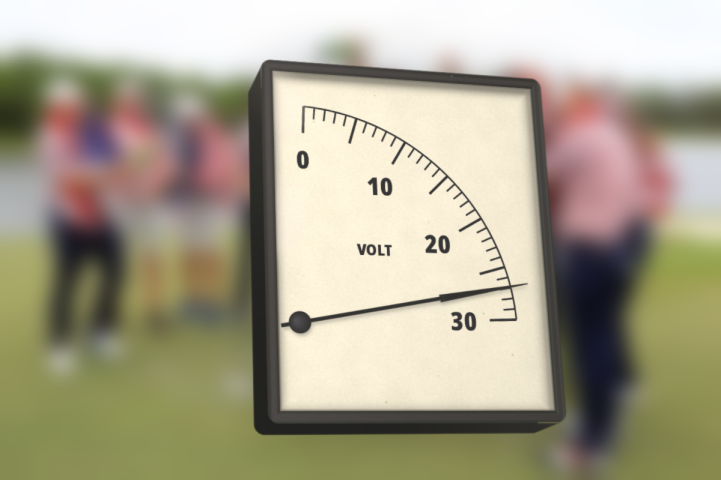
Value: value=27 unit=V
